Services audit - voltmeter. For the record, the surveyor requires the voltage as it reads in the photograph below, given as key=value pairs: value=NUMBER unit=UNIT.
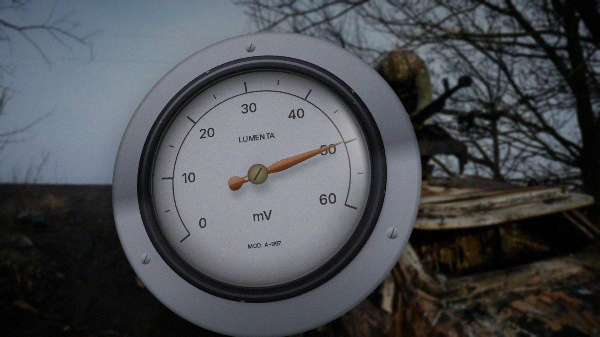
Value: value=50 unit=mV
